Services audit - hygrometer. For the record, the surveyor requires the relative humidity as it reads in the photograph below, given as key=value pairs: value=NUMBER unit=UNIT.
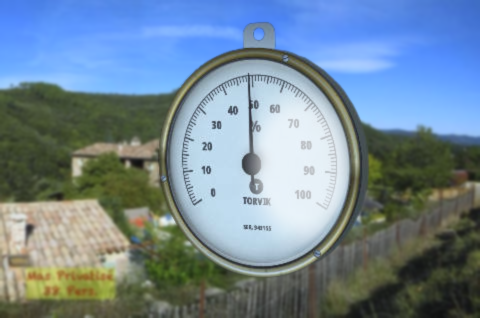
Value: value=50 unit=%
